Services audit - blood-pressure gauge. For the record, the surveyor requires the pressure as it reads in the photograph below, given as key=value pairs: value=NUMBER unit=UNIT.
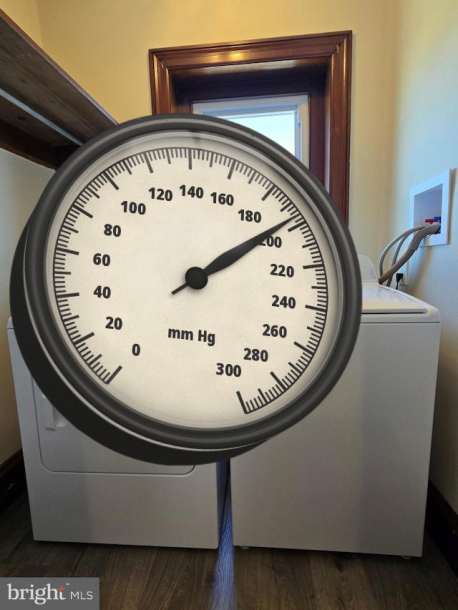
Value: value=196 unit=mmHg
